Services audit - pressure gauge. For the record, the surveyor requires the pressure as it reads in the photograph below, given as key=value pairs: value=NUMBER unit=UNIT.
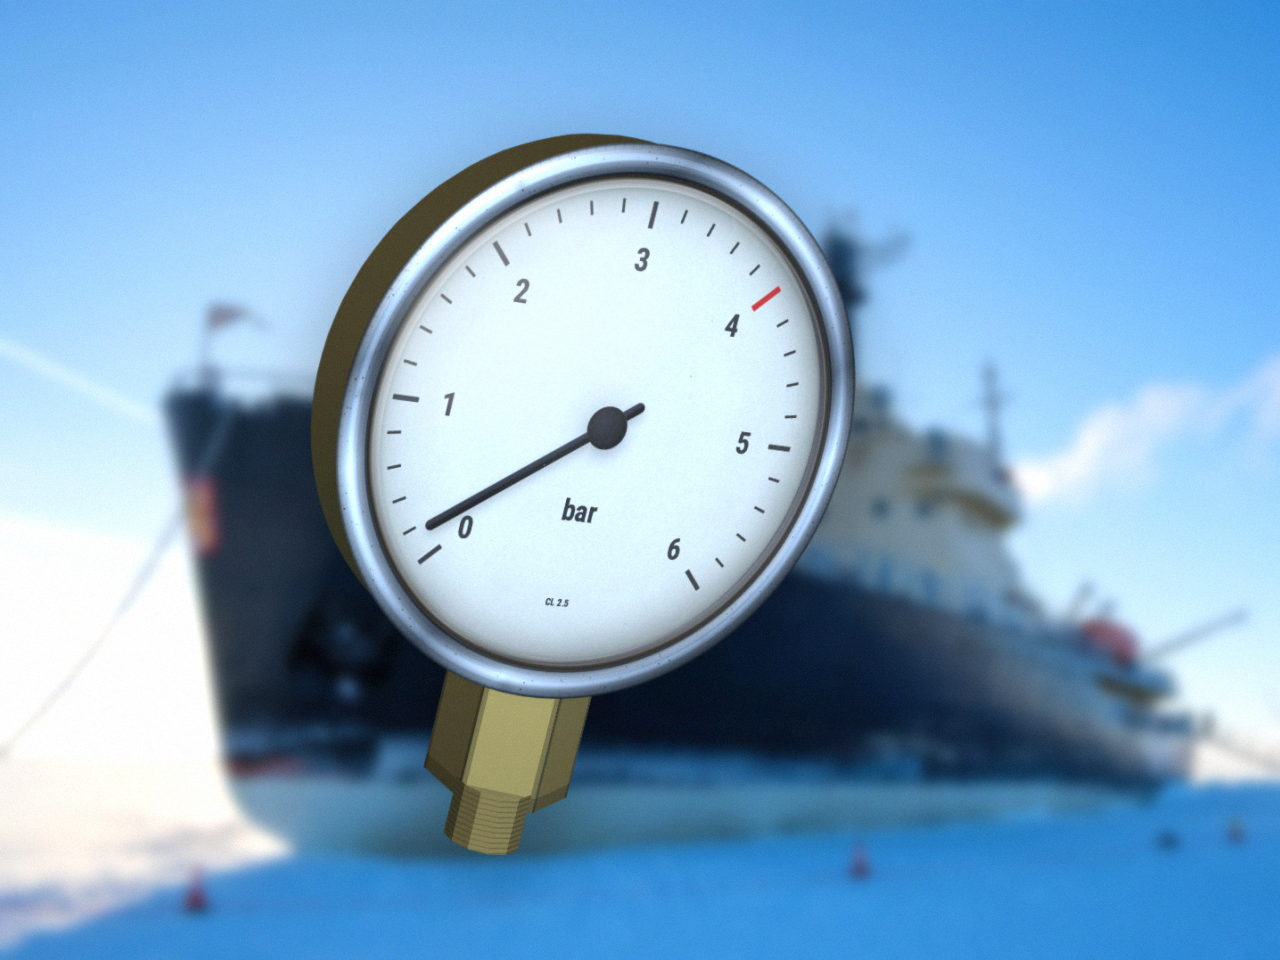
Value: value=0.2 unit=bar
